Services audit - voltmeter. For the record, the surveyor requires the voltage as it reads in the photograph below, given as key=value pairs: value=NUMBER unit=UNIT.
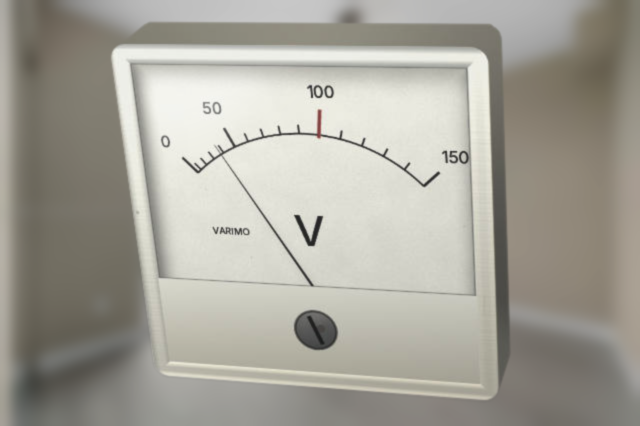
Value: value=40 unit=V
